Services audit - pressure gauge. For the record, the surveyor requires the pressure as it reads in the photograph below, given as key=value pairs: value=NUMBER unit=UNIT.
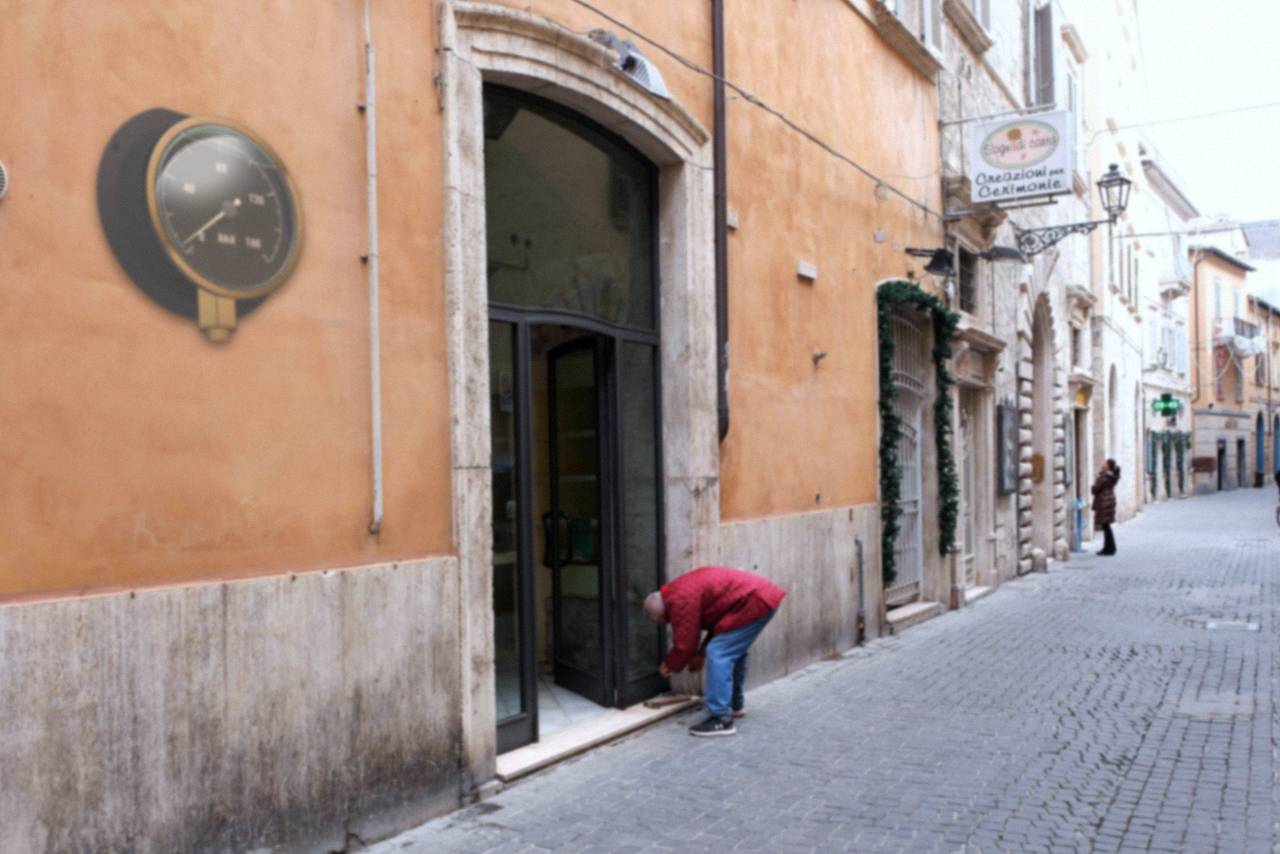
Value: value=5 unit=bar
